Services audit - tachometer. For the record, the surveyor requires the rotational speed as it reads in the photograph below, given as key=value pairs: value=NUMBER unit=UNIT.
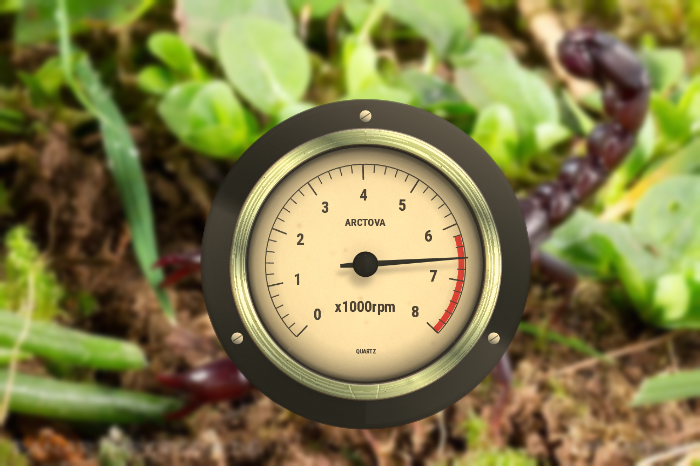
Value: value=6600 unit=rpm
